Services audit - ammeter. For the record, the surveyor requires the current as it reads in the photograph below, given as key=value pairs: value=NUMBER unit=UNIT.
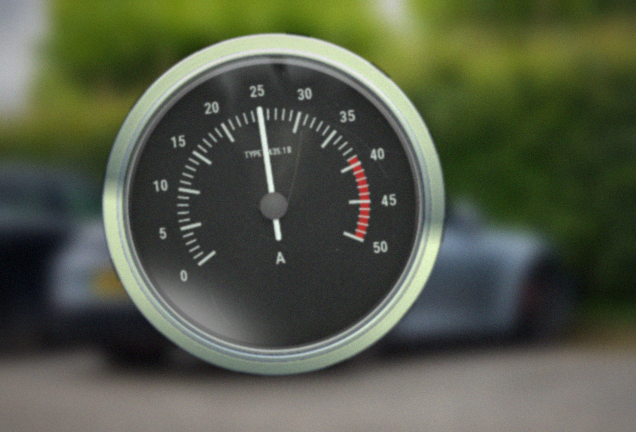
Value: value=25 unit=A
